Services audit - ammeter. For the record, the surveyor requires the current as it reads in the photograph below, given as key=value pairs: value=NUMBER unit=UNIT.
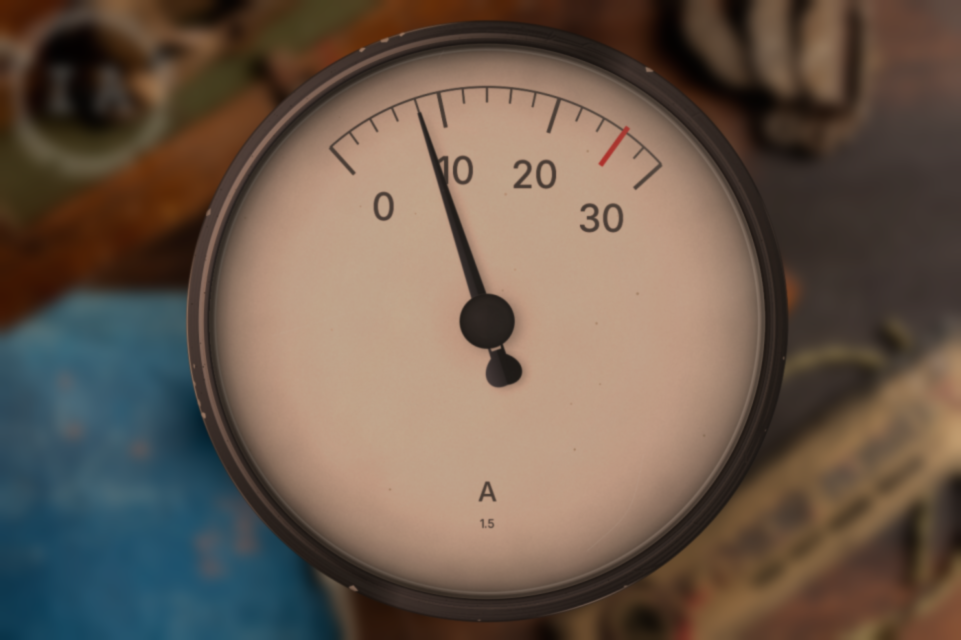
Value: value=8 unit=A
